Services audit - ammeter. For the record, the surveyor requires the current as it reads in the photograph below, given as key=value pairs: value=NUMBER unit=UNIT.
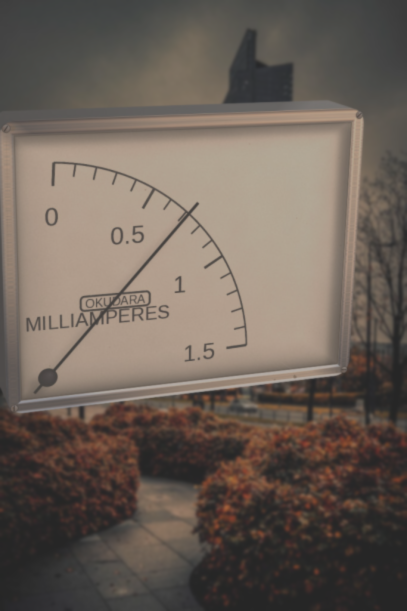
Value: value=0.7 unit=mA
